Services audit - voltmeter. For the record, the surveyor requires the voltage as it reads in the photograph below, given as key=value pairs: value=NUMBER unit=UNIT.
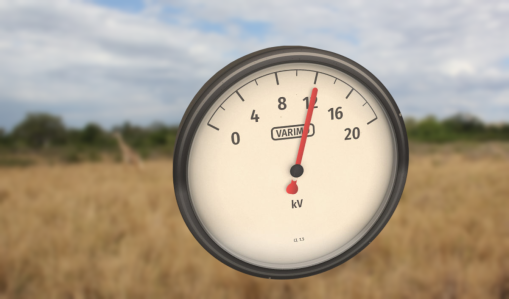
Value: value=12 unit=kV
